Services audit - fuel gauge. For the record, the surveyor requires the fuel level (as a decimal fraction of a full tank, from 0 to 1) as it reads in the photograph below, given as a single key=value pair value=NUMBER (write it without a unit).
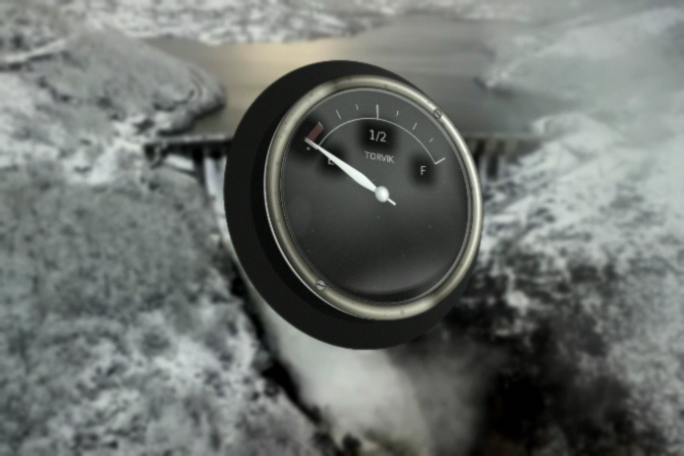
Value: value=0
